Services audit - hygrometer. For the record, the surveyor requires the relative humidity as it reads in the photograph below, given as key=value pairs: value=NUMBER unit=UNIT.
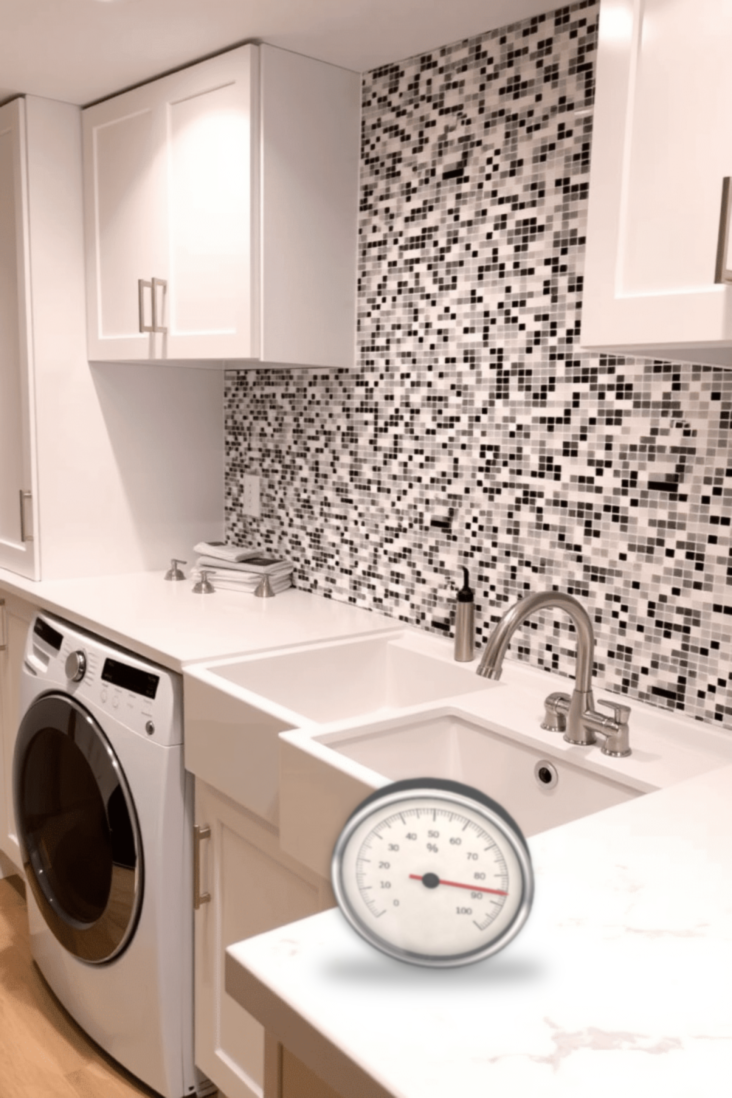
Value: value=85 unit=%
